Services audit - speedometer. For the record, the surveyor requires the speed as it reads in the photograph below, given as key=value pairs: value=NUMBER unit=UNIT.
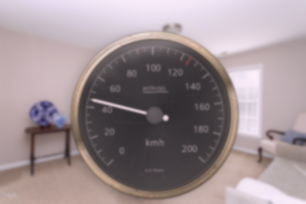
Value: value=45 unit=km/h
